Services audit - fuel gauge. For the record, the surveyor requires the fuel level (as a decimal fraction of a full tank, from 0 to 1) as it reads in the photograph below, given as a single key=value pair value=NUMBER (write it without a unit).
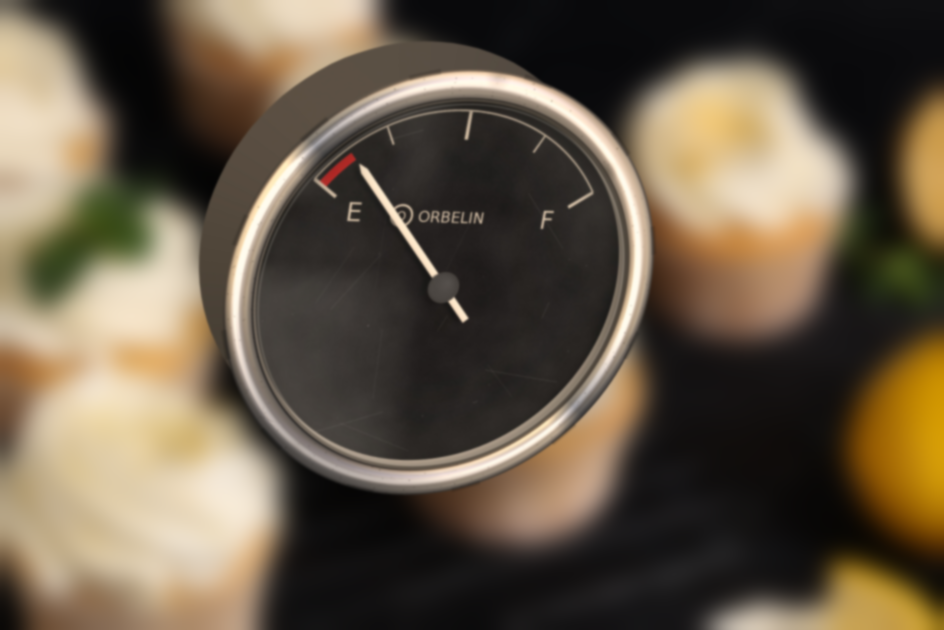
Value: value=0.125
